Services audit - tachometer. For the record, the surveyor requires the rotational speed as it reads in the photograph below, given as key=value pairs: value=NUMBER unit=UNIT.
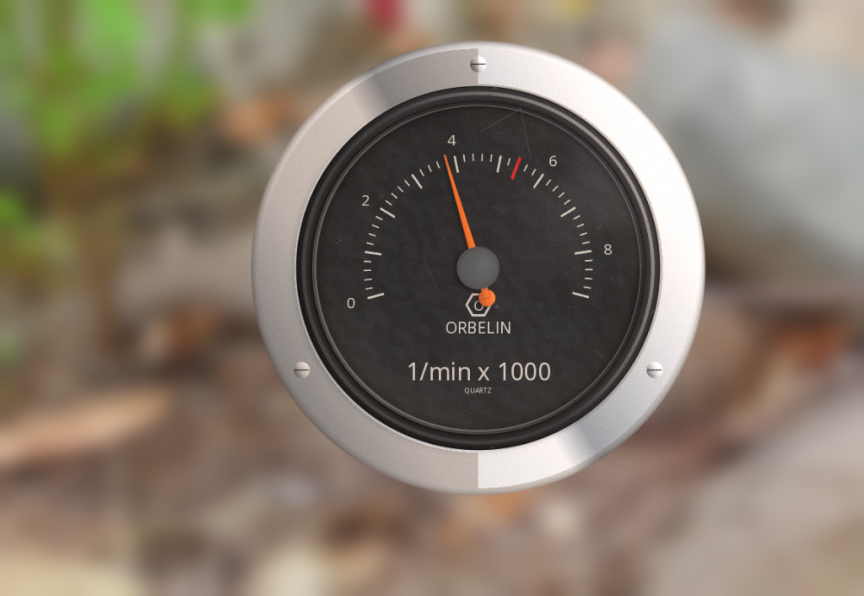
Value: value=3800 unit=rpm
